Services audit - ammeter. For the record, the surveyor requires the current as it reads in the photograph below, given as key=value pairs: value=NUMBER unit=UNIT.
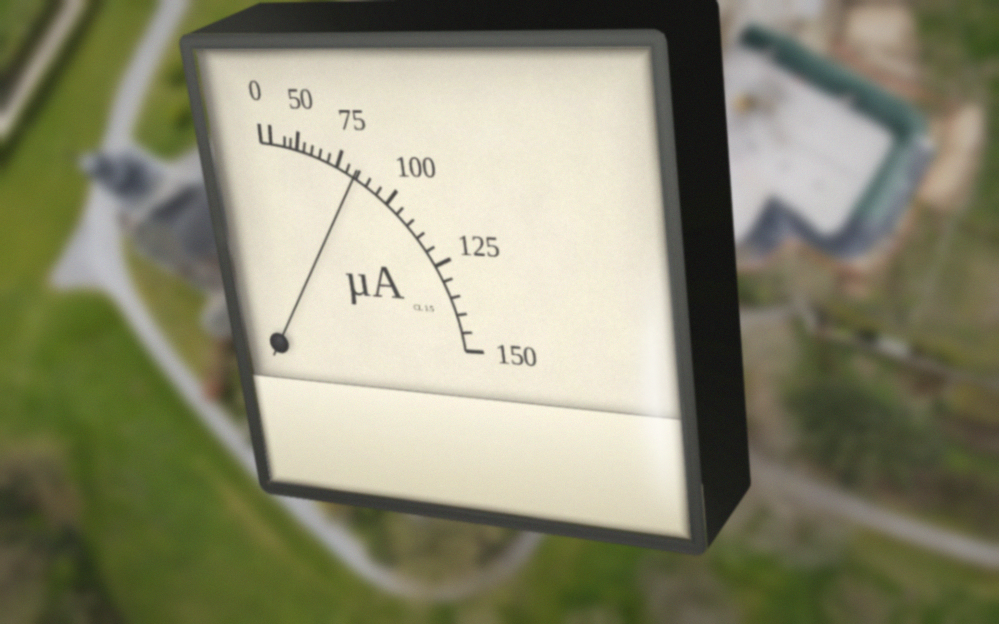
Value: value=85 unit=µA
